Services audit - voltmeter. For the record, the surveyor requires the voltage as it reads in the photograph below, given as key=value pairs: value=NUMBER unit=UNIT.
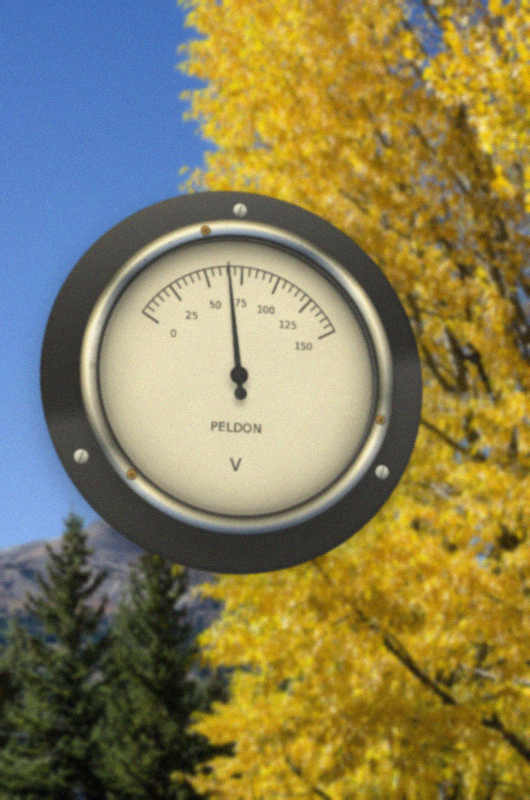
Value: value=65 unit=V
